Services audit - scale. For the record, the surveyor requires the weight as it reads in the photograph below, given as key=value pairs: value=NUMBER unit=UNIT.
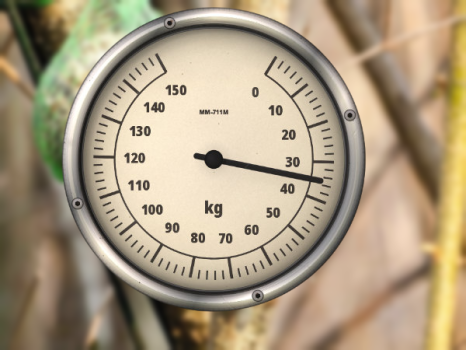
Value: value=35 unit=kg
